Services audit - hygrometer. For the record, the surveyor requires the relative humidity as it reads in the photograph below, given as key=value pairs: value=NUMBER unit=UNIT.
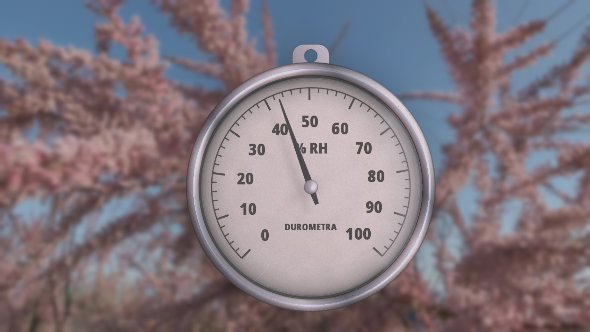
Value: value=43 unit=%
